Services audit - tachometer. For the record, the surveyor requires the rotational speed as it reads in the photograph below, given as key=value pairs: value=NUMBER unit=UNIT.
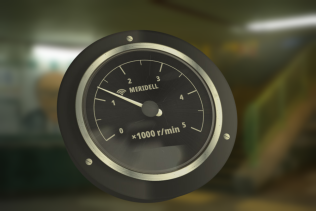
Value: value=1250 unit=rpm
